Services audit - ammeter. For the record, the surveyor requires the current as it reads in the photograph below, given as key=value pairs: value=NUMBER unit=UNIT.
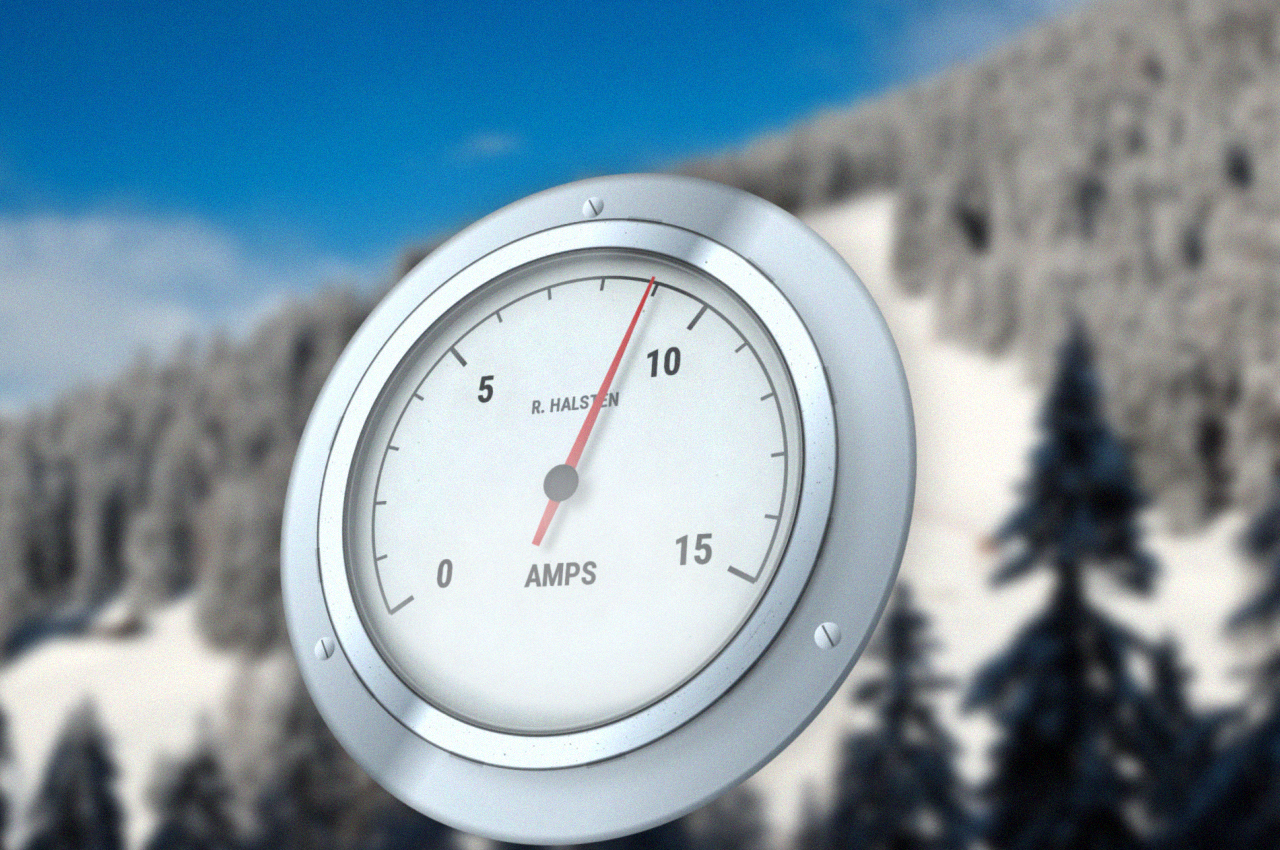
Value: value=9 unit=A
